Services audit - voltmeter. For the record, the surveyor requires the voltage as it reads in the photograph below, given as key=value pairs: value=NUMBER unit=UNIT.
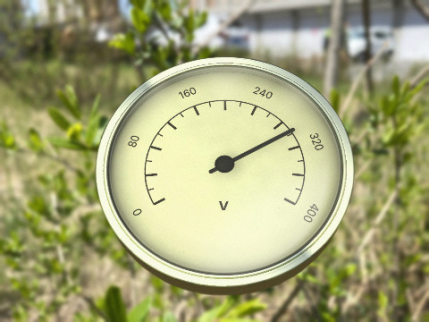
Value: value=300 unit=V
